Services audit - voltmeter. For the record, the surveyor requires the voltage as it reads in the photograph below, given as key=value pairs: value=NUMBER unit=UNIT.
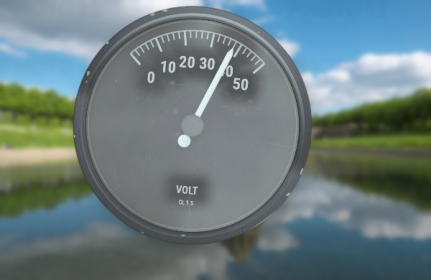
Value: value=38 unit=V
